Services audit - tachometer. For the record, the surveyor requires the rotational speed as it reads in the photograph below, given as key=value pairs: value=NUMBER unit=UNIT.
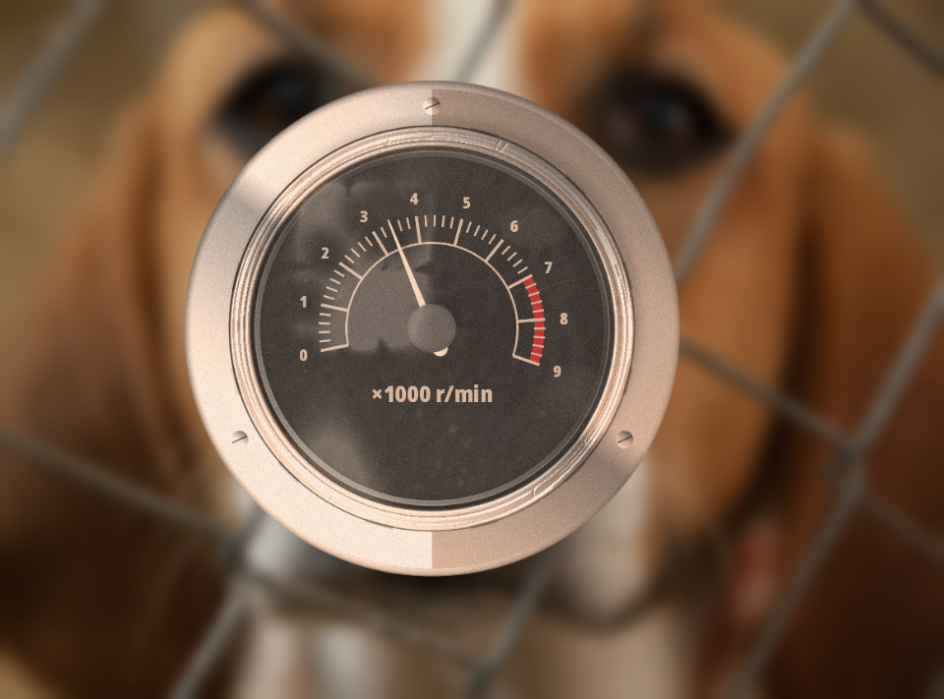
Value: value=3400 unit=rpm
